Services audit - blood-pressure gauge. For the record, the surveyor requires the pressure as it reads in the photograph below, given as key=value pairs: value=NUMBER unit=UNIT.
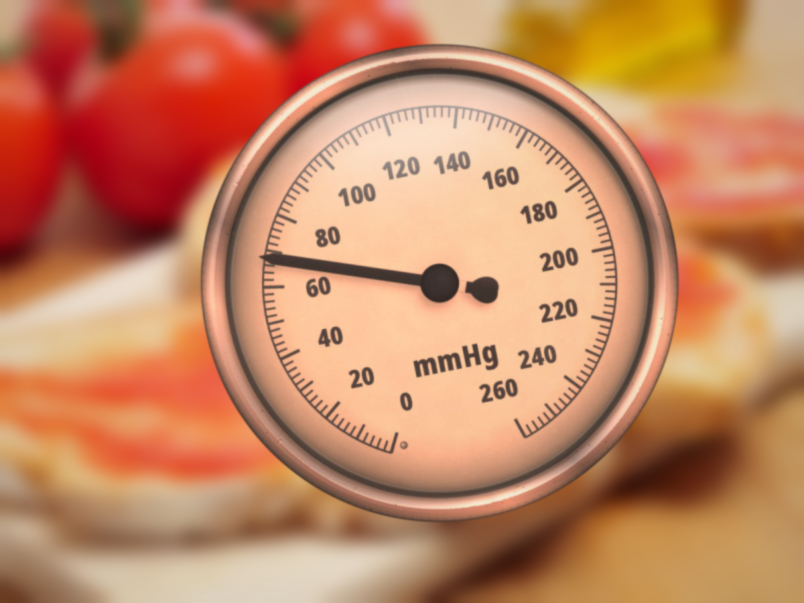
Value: value=68 unit=mmHg
